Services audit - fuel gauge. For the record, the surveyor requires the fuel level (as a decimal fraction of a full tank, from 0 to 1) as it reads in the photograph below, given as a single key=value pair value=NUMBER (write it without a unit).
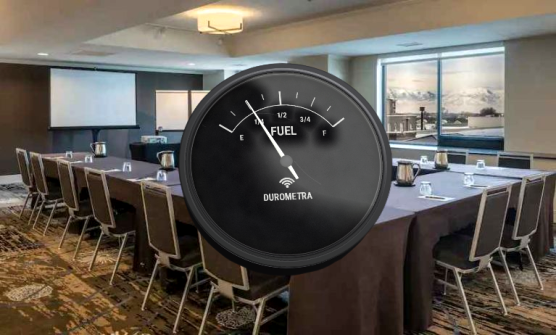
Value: value=0.25
